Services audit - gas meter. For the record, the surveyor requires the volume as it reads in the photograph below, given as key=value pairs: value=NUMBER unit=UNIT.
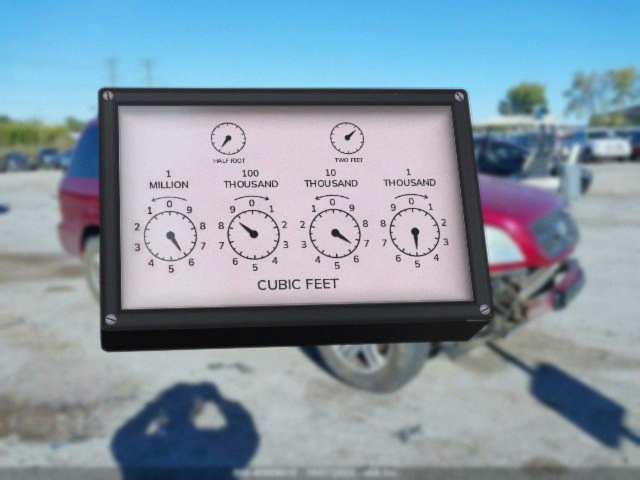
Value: value=586500 unit=ft³
